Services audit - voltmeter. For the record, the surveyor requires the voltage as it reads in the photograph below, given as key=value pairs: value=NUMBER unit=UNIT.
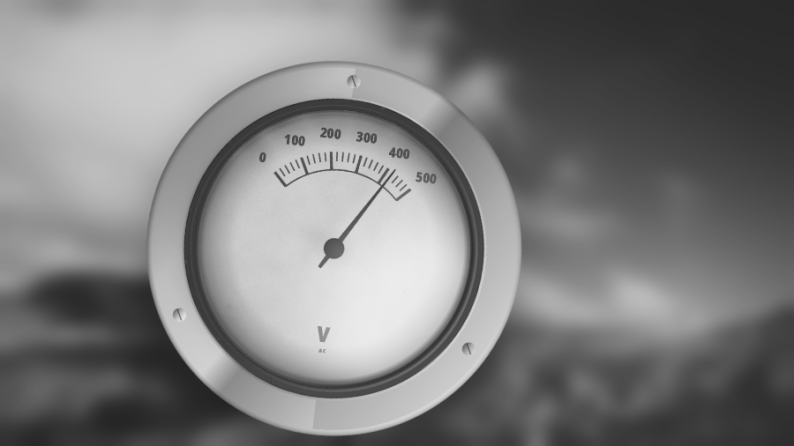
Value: value=420 unit=V
